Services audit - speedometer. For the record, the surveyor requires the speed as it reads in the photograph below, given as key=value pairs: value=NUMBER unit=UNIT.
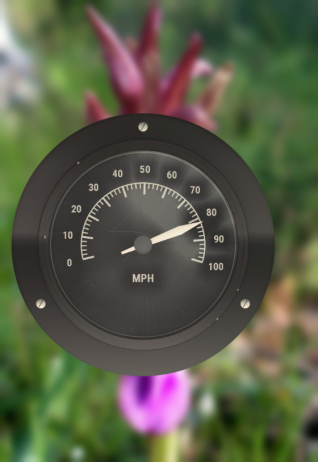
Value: value=82 unit=mph
